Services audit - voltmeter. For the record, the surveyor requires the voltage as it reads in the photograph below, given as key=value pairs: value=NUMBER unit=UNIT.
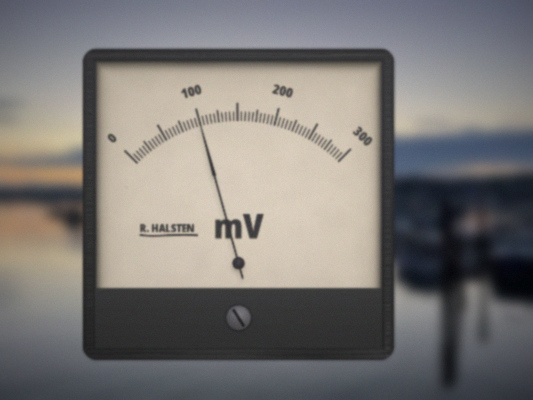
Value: value=100 unit=mV
